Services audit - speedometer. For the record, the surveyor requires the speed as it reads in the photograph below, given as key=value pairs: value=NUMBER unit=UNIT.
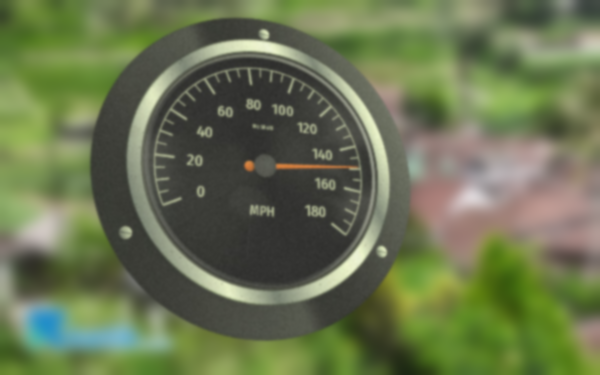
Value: value=150 unit=mph
